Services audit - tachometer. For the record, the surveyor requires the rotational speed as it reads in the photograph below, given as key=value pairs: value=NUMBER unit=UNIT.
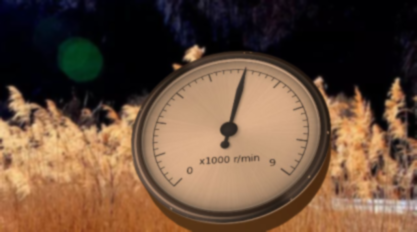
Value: value=5000 unit=rpm
